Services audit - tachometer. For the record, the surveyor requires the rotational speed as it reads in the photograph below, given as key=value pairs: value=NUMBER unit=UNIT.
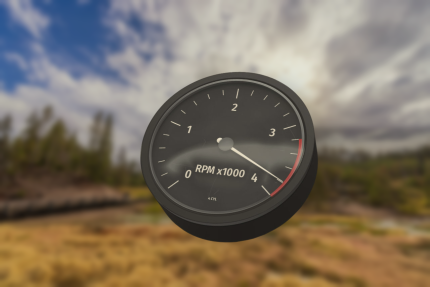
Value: value=3800 unit=rpm
